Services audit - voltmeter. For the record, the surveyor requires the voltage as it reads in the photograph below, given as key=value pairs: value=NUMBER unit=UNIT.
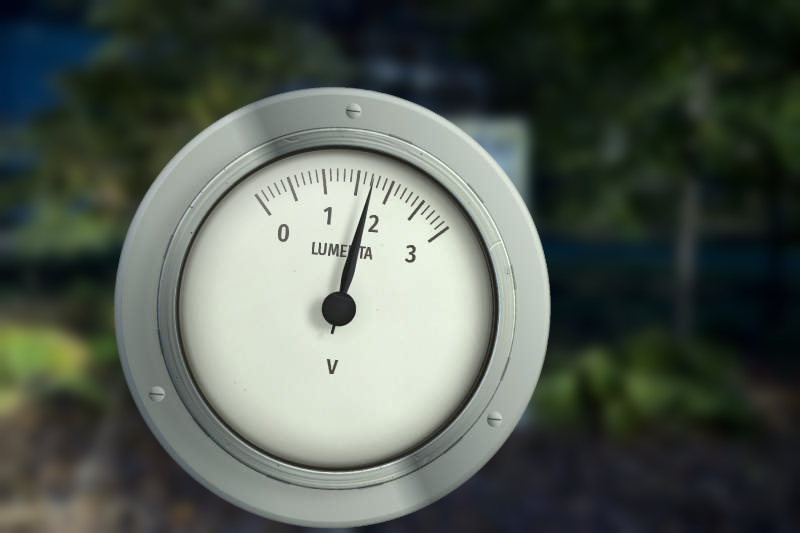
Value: value=1.7 unit=V
